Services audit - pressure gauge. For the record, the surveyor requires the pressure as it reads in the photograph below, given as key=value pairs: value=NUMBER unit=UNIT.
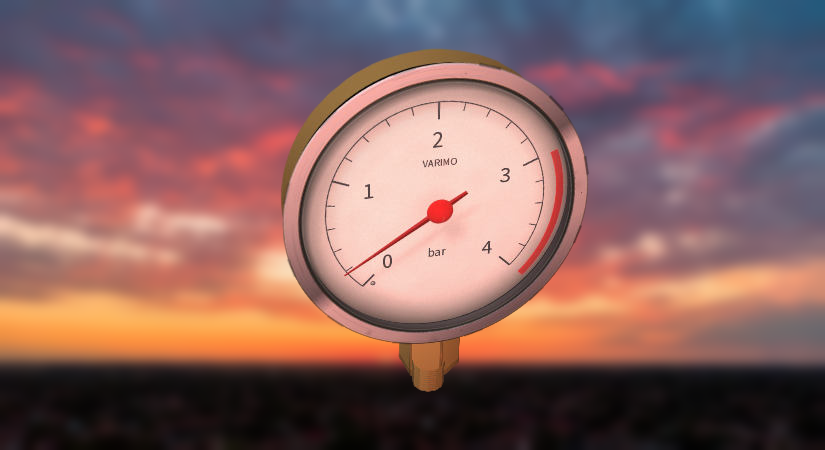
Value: value=0.2 unit=bar
